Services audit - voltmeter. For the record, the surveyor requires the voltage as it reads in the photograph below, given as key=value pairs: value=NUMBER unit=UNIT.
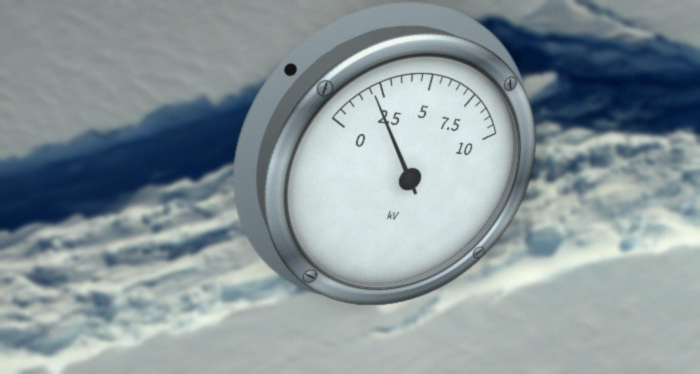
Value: value=2 unit=kV
